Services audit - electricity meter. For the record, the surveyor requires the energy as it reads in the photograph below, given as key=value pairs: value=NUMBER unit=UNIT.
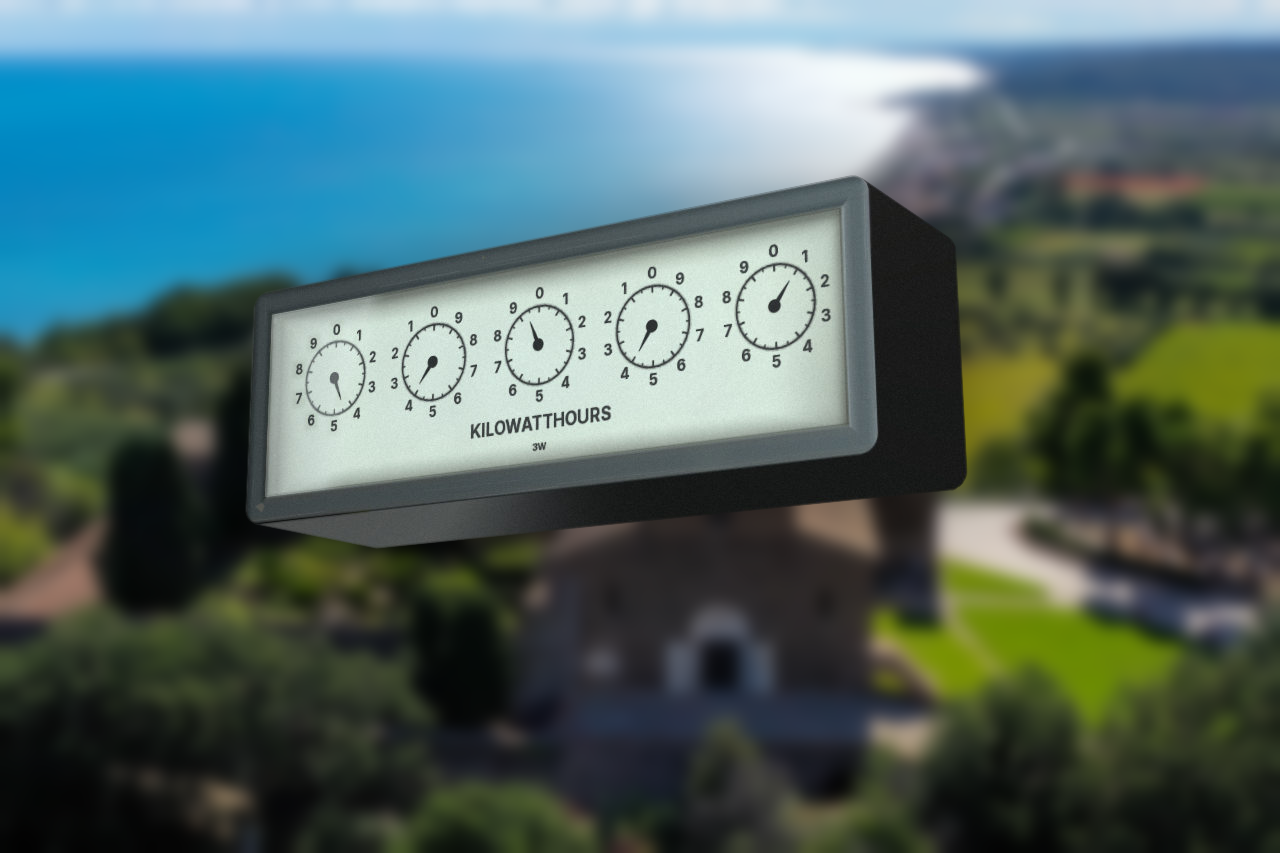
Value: value=43941 unit=kWh
